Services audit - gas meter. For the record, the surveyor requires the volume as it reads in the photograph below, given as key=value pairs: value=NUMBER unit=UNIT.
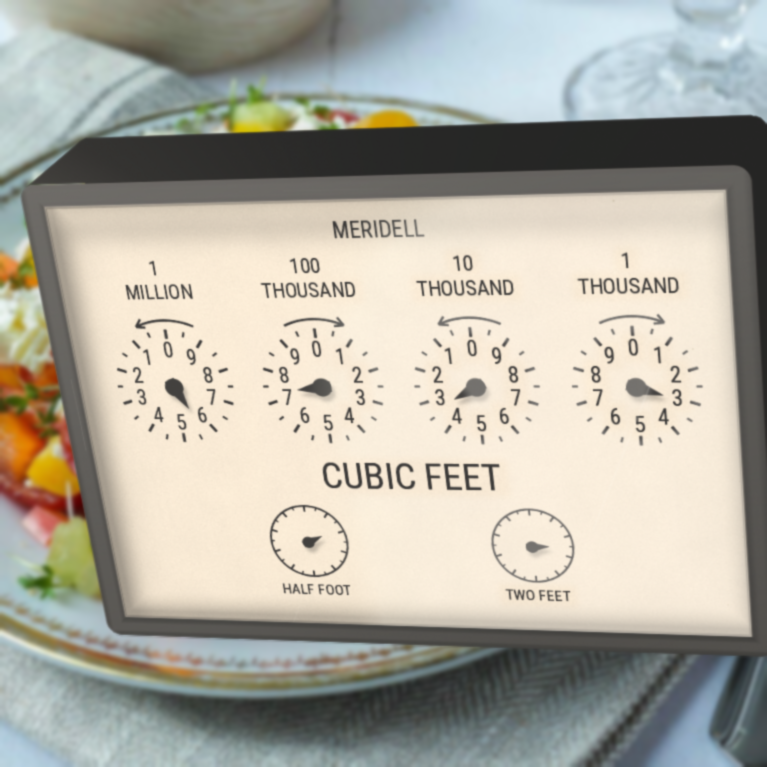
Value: value=573300 unit=ft³
